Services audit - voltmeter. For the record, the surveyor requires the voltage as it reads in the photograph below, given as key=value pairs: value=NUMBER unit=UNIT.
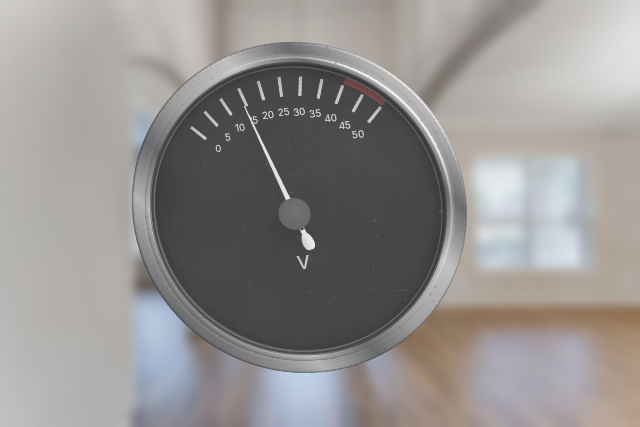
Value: value=15 unit=V
